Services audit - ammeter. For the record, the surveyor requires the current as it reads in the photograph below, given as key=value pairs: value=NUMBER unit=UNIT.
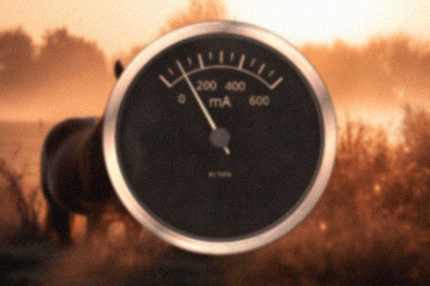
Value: value=100 unit=mA
